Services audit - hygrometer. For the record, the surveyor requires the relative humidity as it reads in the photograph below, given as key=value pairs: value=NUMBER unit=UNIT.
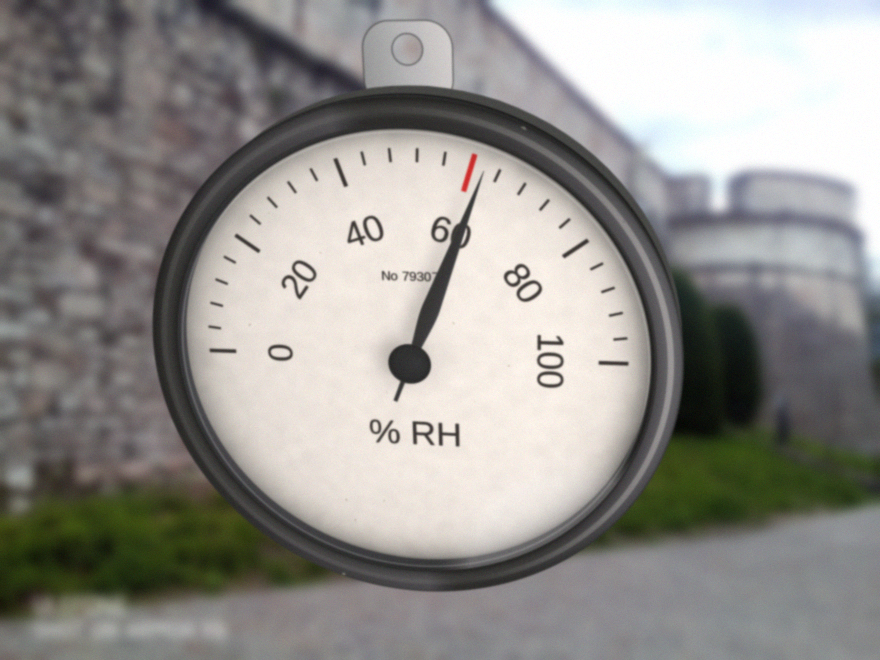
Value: value=62 unit=%
